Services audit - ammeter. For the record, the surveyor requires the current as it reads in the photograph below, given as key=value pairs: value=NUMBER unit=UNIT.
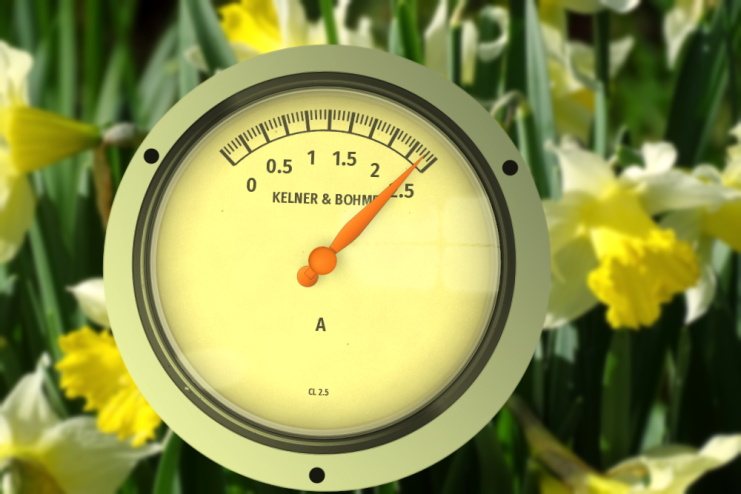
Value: value=2.4 unit=A
